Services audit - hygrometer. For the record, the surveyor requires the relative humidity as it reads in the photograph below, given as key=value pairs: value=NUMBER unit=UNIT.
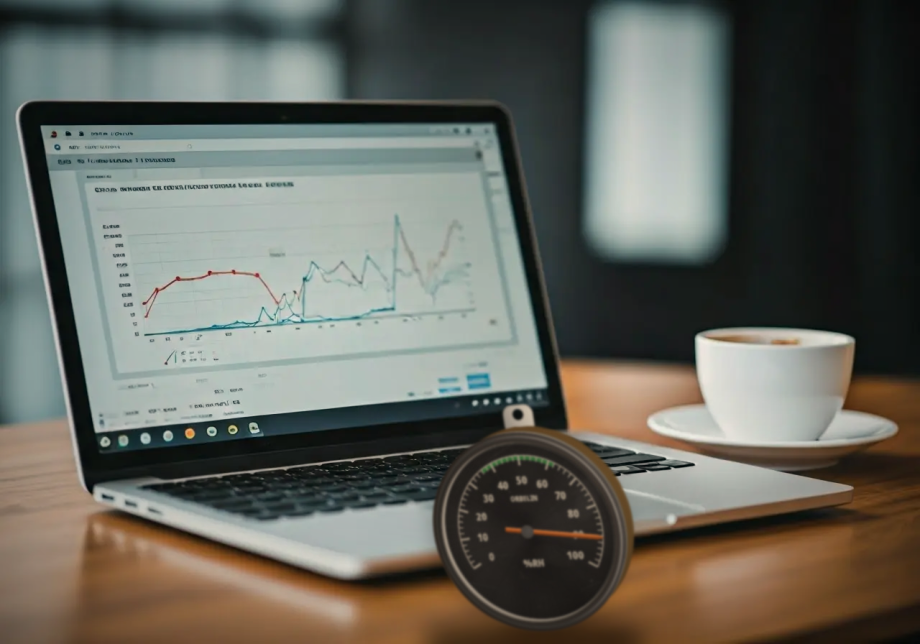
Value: value=90 unit=%
